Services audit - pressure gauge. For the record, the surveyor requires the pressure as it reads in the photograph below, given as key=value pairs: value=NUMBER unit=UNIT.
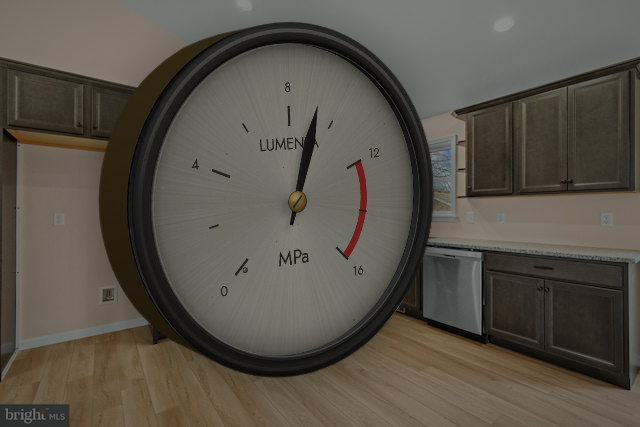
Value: value=9 unit=MPa
